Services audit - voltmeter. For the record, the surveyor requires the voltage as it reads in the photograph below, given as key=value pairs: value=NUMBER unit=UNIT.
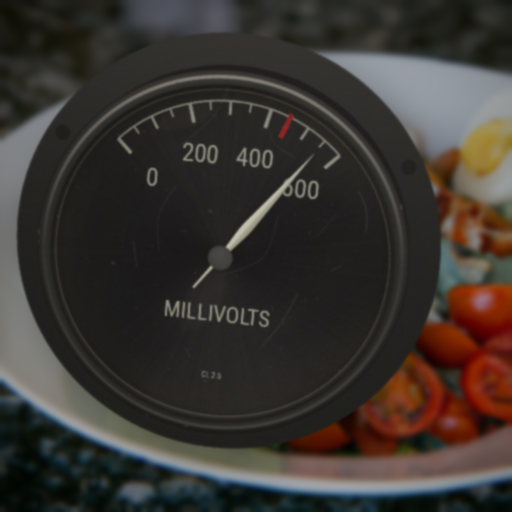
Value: value=550 unit=mV
